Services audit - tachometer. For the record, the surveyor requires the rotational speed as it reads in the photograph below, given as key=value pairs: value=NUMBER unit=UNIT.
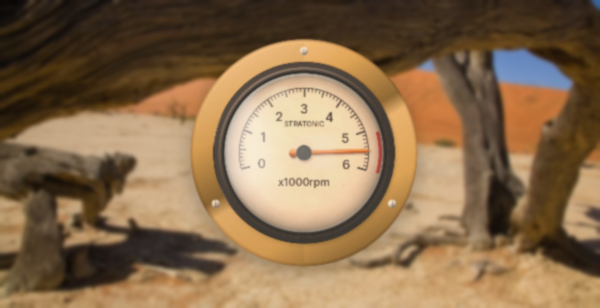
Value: value=5500 unit=rpm
